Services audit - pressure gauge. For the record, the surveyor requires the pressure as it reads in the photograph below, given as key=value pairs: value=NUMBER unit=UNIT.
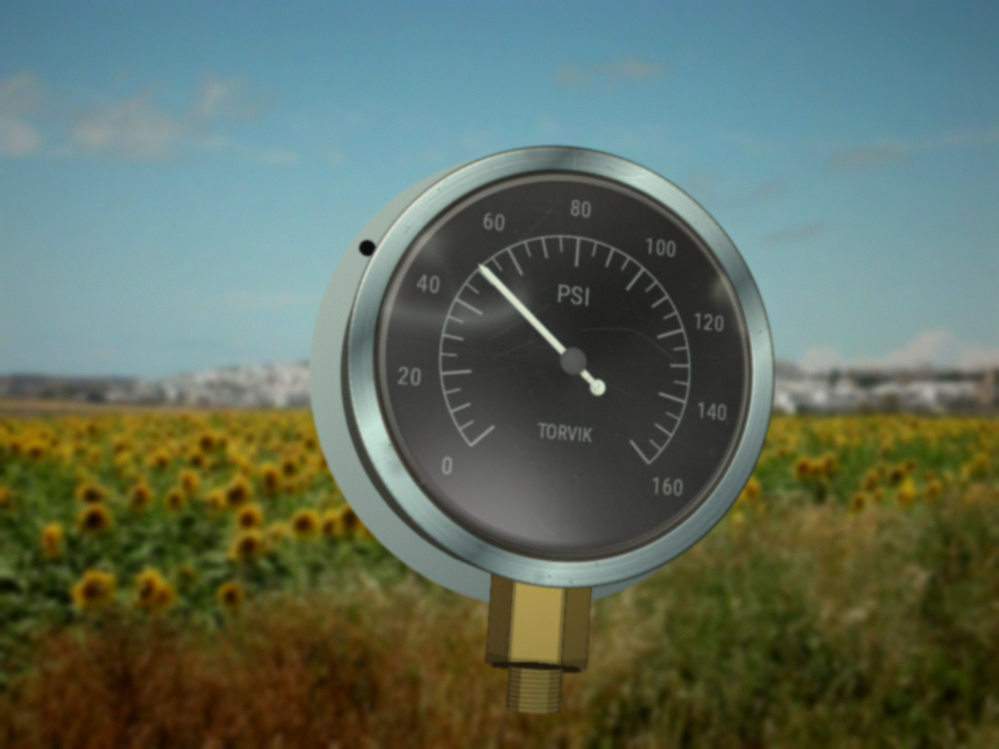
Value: value=50 unit=psi
